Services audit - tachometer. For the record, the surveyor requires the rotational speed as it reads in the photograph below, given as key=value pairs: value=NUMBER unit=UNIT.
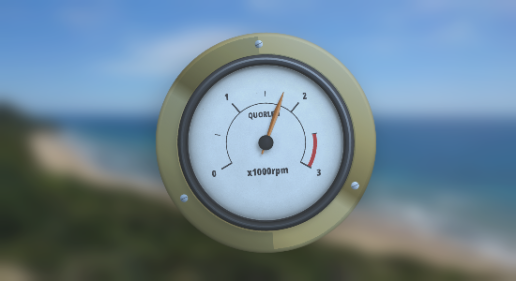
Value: value=1750 unit=rpm
